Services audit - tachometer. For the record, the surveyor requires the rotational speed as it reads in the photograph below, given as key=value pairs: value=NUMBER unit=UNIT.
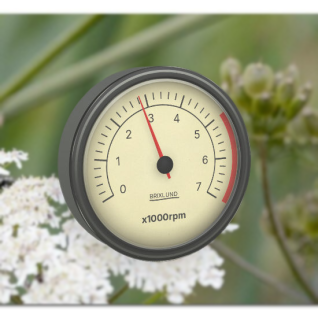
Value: value=2800 unit=rpm
